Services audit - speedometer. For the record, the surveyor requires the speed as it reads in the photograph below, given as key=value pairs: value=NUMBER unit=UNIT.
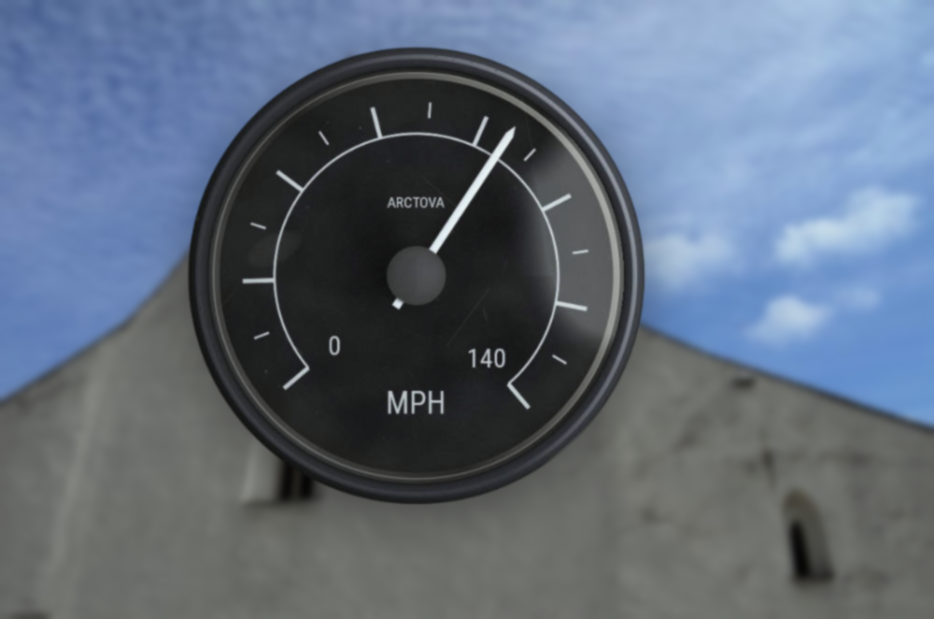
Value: value=85 unit=mph
